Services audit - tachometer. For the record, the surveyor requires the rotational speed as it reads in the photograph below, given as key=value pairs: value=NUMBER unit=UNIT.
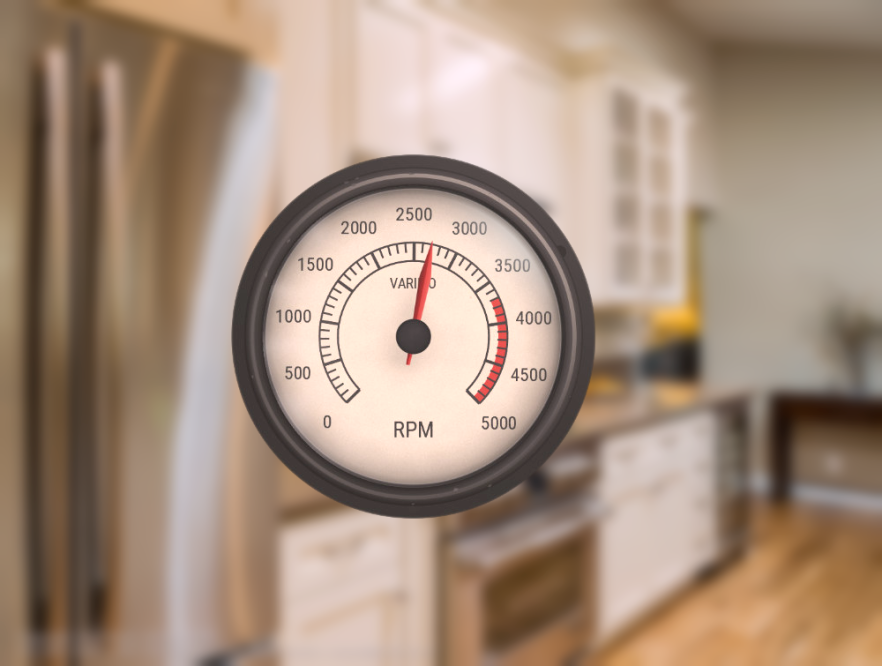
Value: value=2700 unit=rpm
